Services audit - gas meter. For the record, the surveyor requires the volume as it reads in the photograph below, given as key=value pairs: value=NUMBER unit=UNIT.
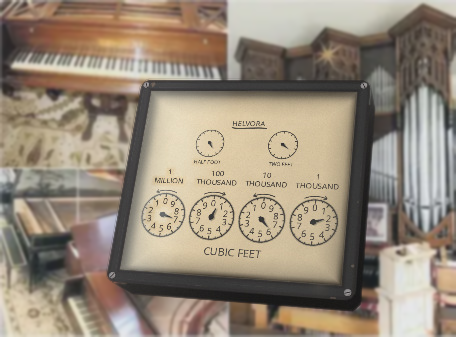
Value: value=706200 unit=ft³
